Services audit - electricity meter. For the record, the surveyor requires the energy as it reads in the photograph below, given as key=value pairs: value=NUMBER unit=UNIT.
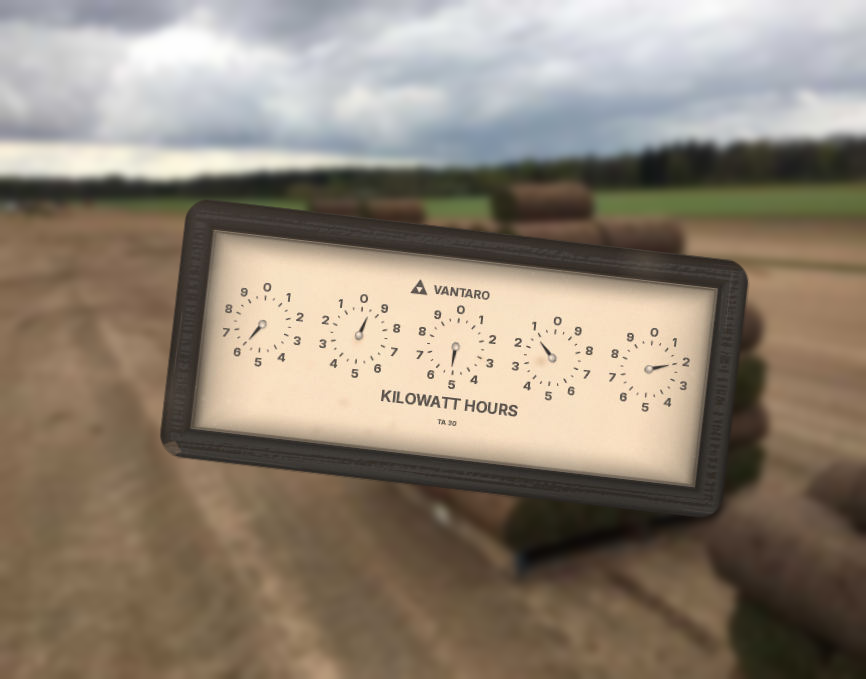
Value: value=59512 unit=kWh
